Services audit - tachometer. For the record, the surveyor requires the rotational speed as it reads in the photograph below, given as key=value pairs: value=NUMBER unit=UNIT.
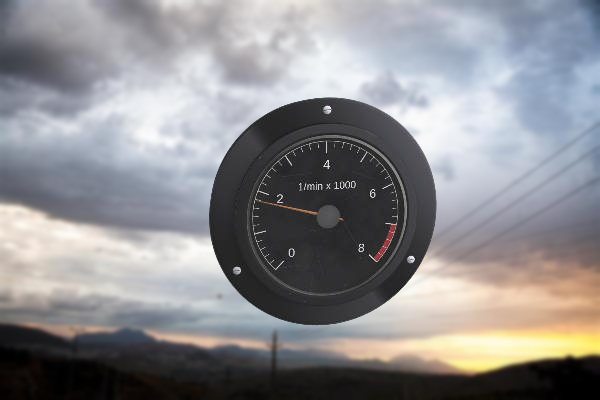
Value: value=1800 unit=rpm
